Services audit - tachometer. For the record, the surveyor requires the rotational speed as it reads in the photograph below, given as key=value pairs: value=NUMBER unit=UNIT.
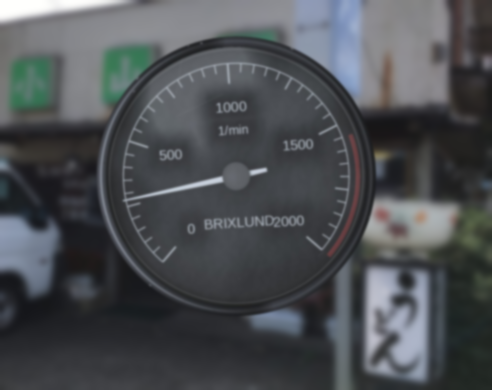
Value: value=275 unit=rpm
